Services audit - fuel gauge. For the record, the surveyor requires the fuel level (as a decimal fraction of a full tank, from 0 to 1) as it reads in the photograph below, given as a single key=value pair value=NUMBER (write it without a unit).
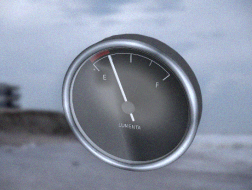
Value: value=0.25
